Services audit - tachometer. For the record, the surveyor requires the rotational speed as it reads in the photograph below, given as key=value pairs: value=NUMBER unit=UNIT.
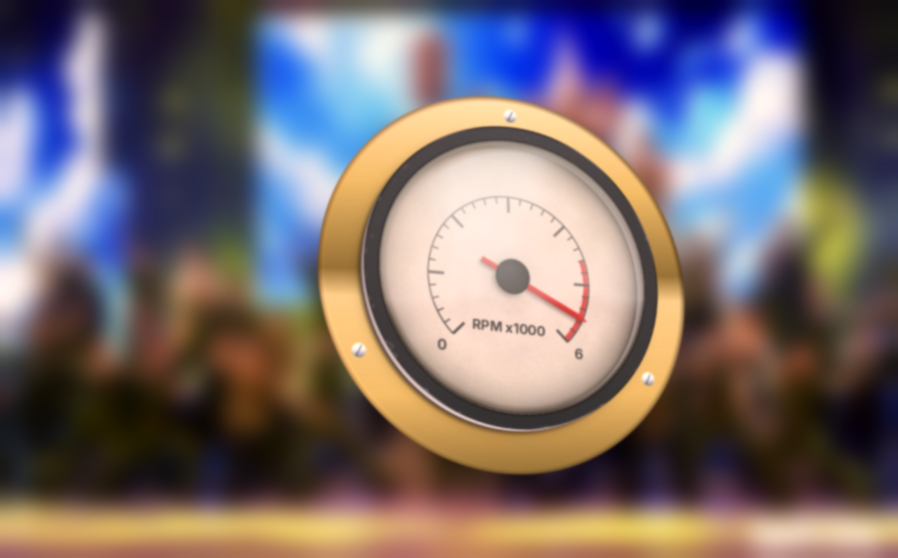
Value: value=5600 unit=rpm
